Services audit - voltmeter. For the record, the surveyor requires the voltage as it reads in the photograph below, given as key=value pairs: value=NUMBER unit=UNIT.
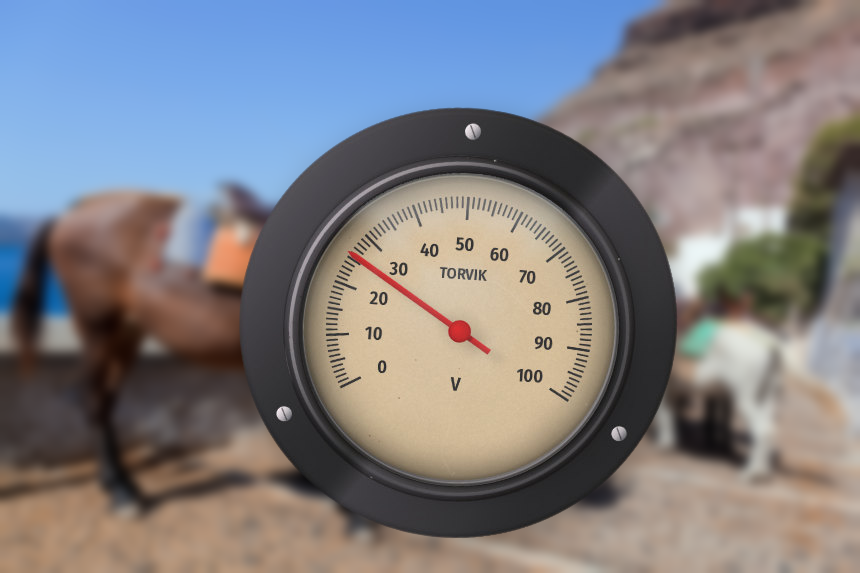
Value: value=26 unit=V
